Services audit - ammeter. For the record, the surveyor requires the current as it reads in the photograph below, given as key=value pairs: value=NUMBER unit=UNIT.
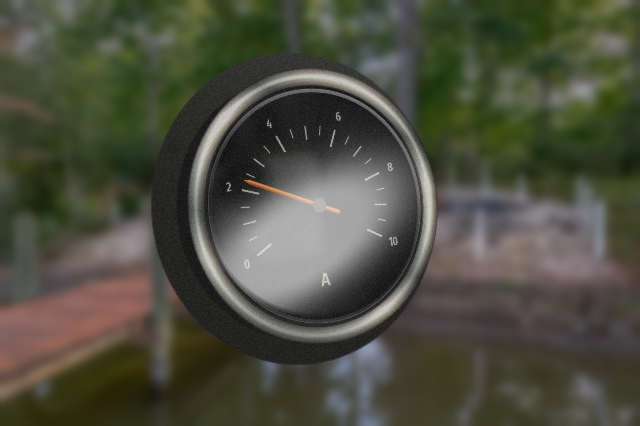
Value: value=2.25 unit=A
